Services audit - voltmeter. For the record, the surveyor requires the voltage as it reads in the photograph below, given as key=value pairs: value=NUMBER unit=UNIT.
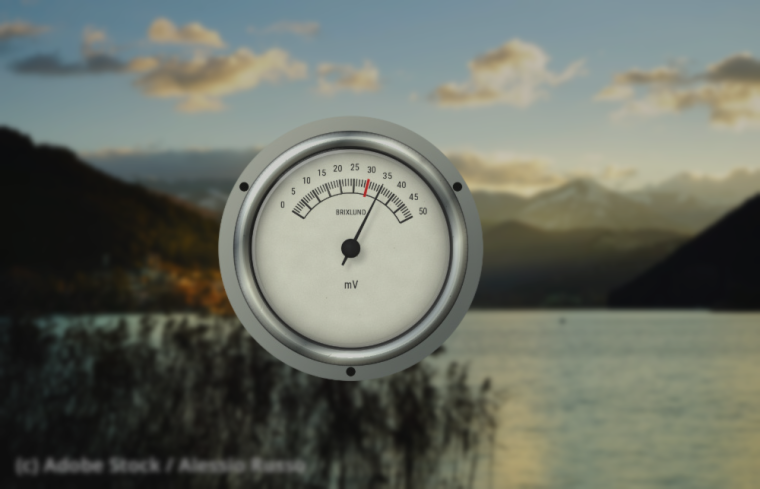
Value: value=35 unit=mV
